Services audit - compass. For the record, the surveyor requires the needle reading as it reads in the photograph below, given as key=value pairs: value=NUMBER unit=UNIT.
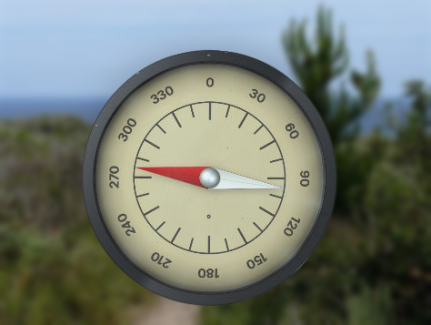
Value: value=277.5 unit=°
